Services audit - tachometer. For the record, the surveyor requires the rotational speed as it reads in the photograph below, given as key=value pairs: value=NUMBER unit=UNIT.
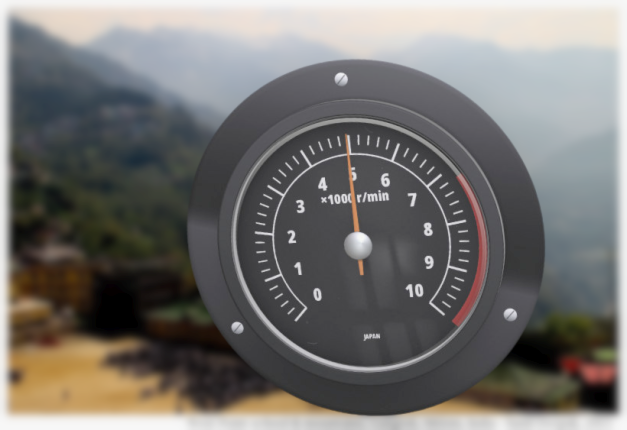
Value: value=5000 unit=rpm
